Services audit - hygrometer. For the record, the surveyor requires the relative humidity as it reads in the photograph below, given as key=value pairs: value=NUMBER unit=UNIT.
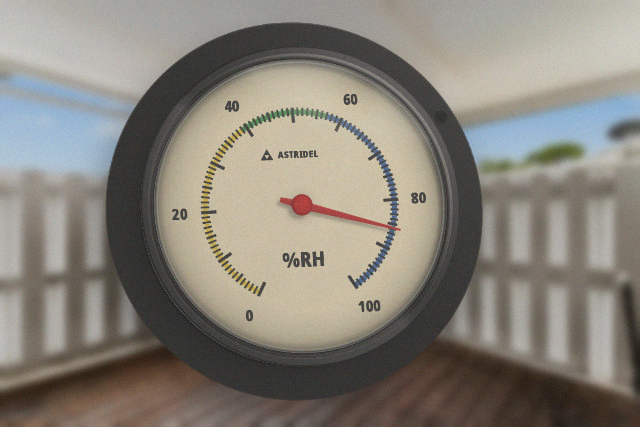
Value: value=86 unit=%
